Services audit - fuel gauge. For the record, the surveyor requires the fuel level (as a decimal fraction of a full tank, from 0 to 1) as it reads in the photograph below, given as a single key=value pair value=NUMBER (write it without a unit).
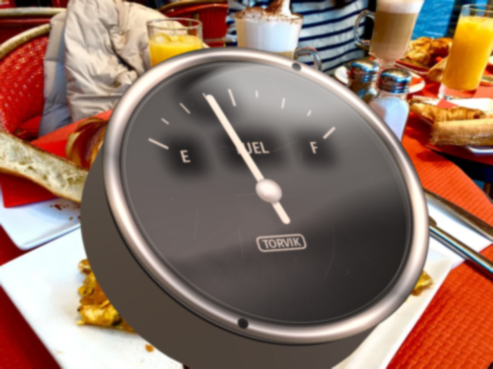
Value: value=0.375
